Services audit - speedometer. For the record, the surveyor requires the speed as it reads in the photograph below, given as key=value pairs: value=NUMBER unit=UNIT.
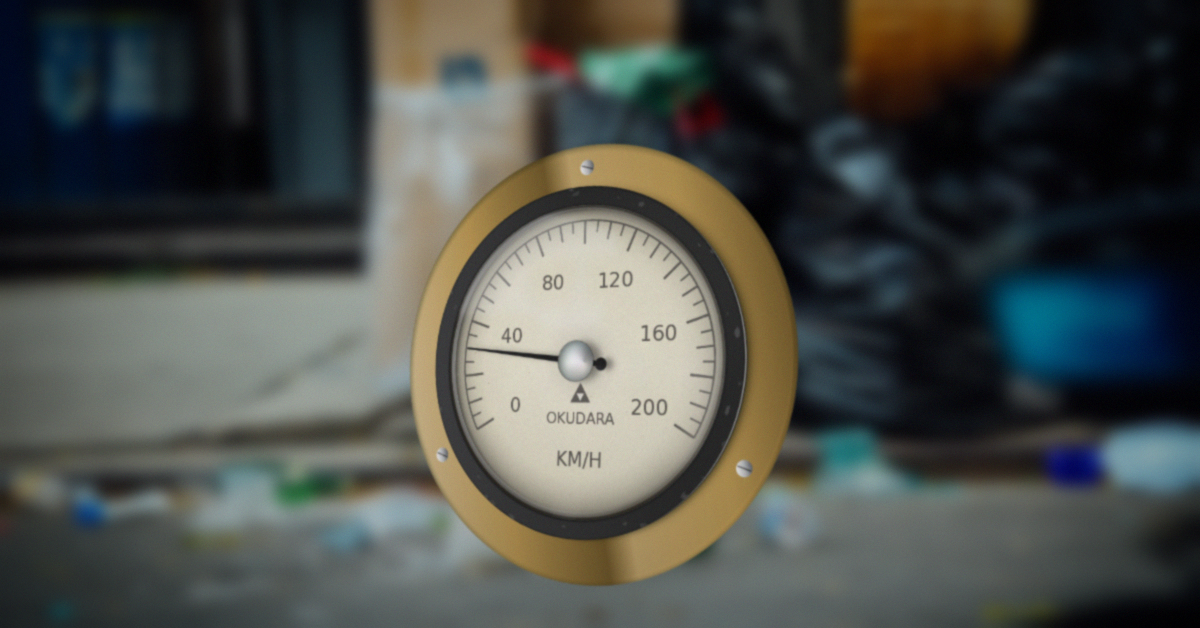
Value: value=30 unit=km/h
